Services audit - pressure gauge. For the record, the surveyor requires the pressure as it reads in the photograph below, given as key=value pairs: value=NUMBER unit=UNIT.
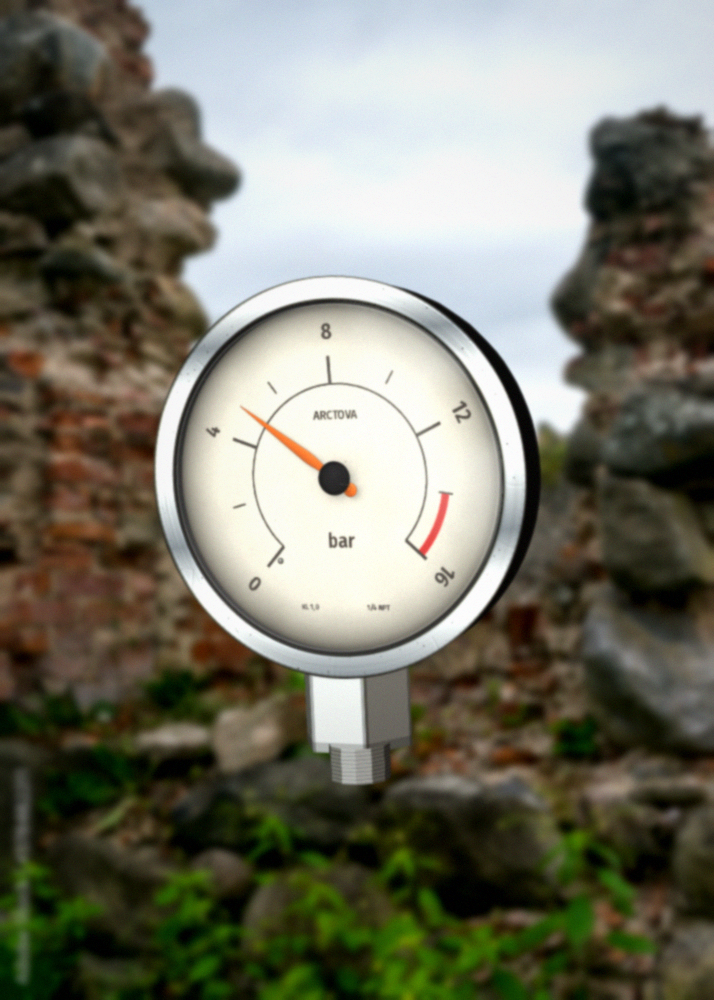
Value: value=5 unit=bar
